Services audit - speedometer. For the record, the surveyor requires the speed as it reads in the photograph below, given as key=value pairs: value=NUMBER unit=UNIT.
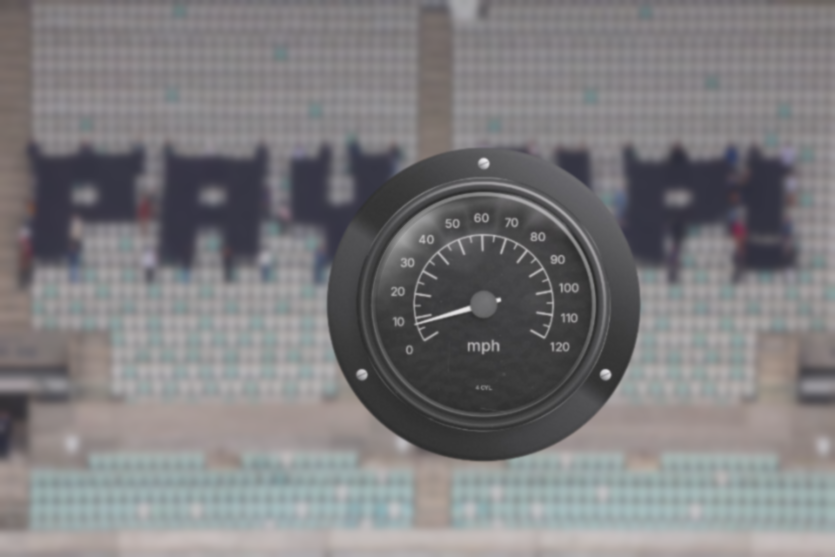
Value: value=7.5 unit=mph
